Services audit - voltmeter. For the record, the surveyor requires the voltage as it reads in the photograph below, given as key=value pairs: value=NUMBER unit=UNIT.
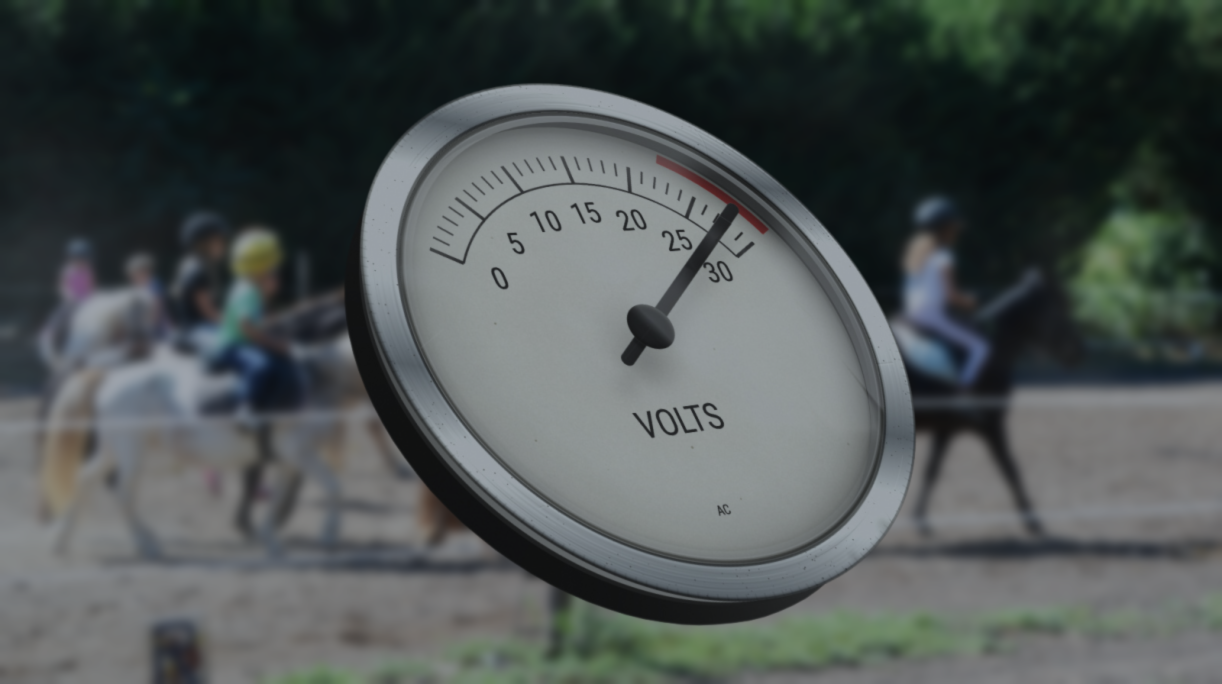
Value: value=27.5 unit=V
